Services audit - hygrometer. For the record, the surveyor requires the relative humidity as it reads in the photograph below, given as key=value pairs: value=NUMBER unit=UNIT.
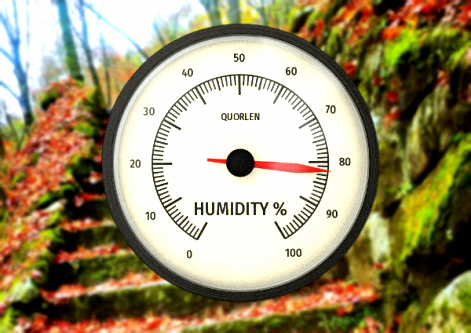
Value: value=82 unit=%
